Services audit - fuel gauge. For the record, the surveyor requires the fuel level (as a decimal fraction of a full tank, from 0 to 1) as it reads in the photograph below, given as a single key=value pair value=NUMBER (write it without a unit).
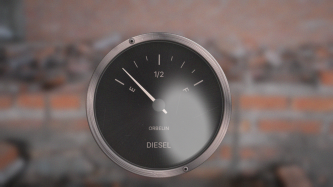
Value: value=0.125
